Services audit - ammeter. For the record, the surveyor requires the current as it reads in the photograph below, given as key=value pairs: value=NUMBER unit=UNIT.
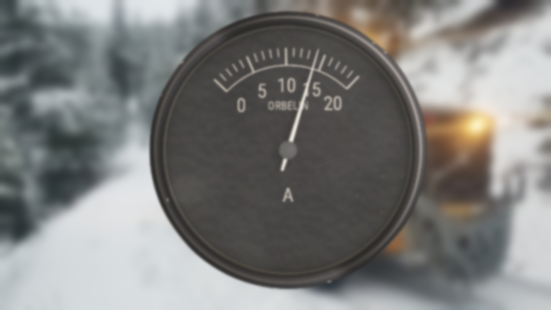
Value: value=14 unit=A
